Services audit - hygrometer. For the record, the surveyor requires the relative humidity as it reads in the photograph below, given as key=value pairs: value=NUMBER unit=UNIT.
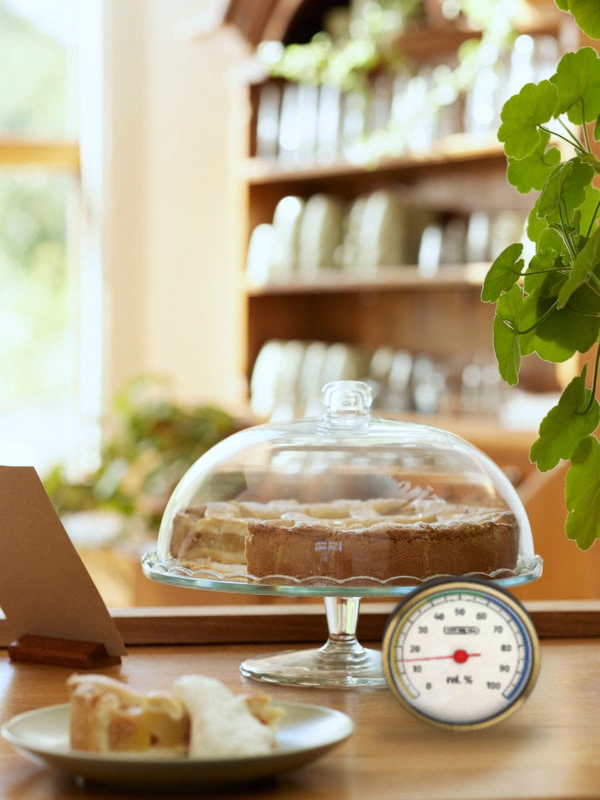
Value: value=15 unit=%
